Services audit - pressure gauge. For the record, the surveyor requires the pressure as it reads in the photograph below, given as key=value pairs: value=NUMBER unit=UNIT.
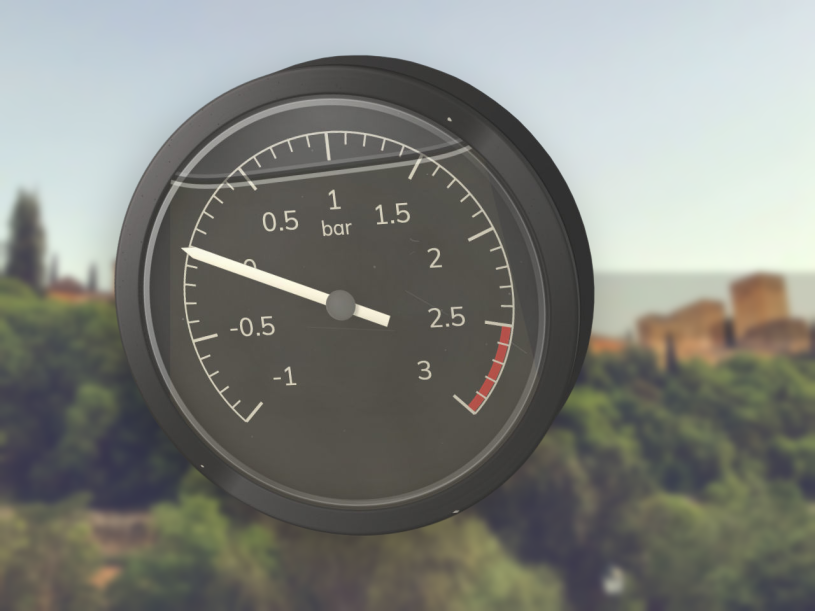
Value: value=0 unit=bar
